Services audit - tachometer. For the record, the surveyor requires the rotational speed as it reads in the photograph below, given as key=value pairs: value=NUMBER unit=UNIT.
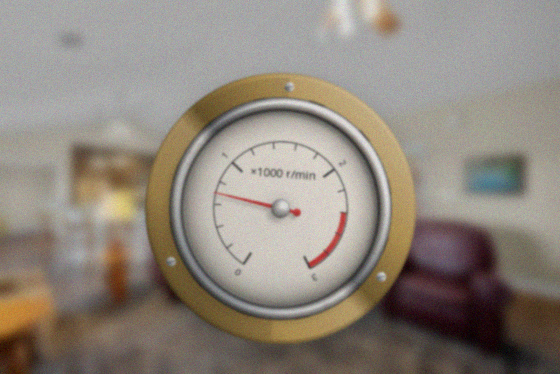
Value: value=700 unit=rpm
